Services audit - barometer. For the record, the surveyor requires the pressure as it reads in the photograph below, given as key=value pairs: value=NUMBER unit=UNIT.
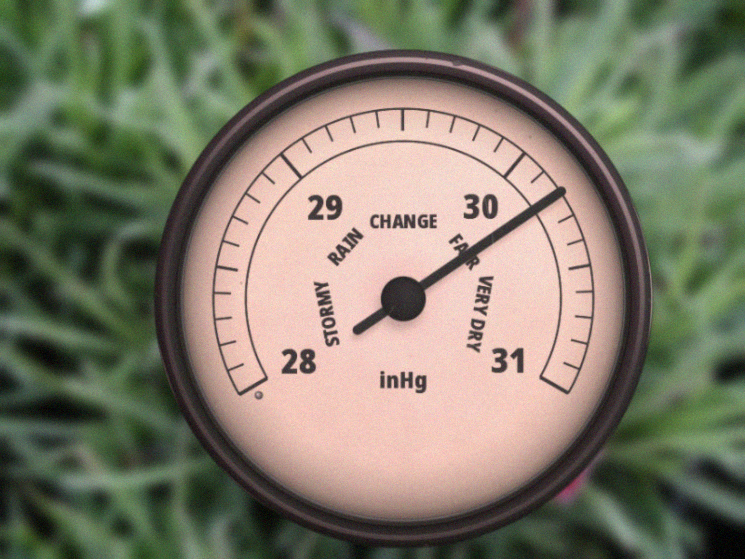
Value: value=30.2 unit=inHg
